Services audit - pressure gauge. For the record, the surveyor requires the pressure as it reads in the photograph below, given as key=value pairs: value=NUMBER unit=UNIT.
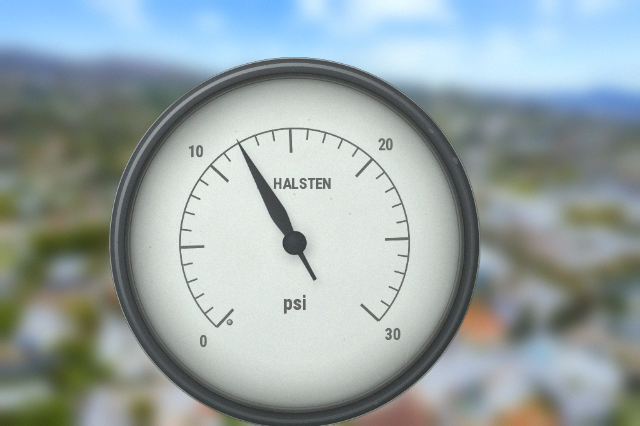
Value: value=12 unit=psi
